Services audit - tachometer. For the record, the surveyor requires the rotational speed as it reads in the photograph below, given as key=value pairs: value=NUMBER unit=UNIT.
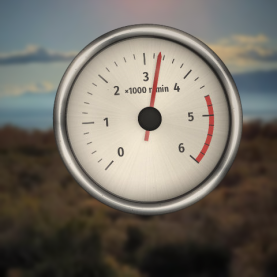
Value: value=3300 unit=rpm
